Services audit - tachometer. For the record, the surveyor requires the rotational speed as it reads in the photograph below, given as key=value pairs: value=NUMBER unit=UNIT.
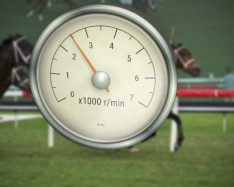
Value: value=2500 unit=rpm
